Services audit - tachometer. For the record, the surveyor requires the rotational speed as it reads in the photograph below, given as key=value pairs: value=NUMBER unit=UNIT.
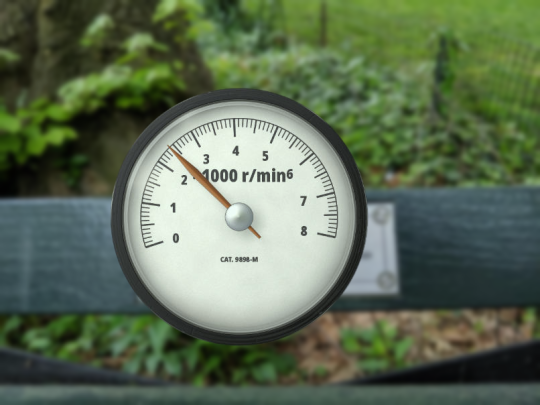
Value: value=2400 unit=rpm
